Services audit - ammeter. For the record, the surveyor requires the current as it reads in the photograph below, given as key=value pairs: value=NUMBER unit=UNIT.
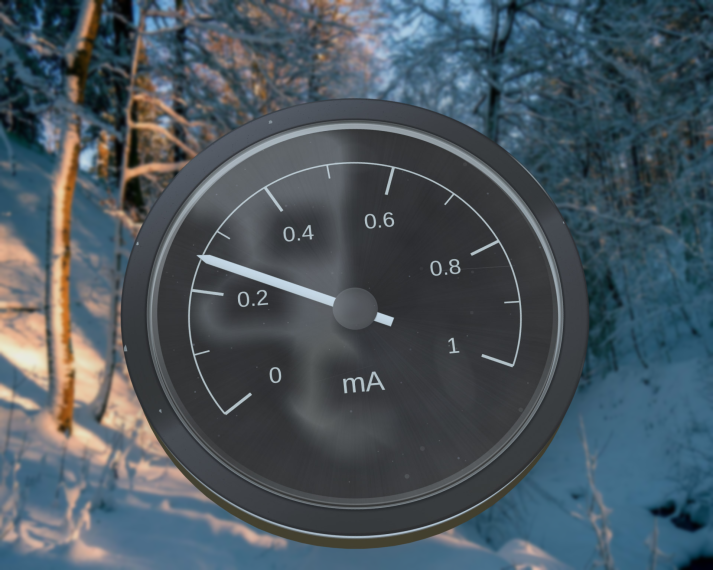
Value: value=0.25 unit=mA
